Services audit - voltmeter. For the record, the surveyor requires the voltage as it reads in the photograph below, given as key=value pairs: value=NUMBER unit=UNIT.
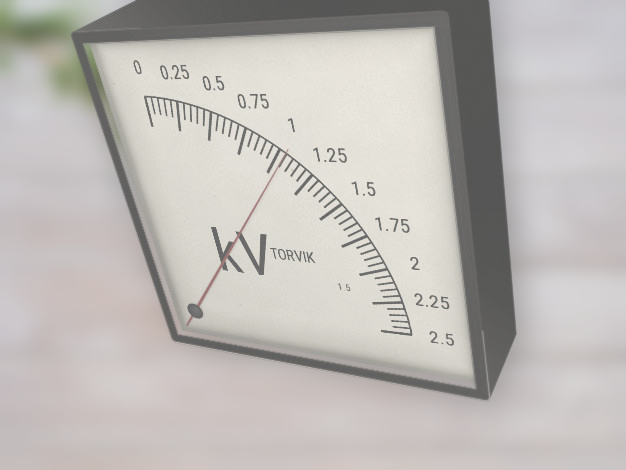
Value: value=1.05 unit=kV
